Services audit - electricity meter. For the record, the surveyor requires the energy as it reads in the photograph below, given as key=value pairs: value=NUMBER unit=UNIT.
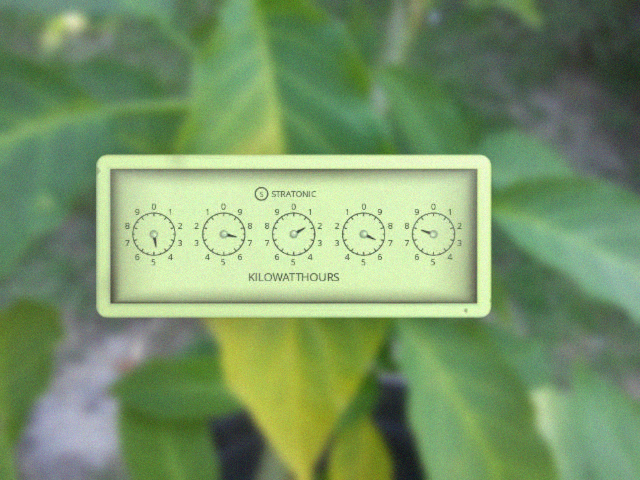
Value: value=47168 unit=kWh
